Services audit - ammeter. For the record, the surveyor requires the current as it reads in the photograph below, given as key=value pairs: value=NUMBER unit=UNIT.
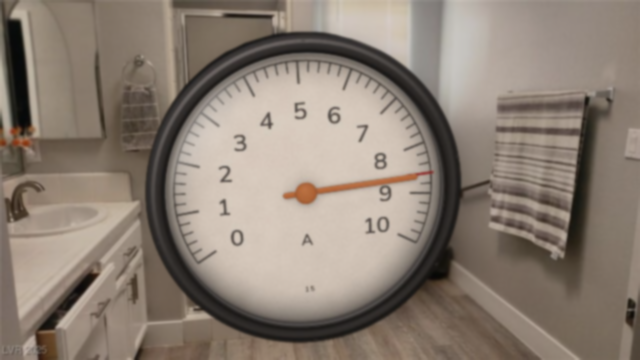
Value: value=8.6 unit=A
